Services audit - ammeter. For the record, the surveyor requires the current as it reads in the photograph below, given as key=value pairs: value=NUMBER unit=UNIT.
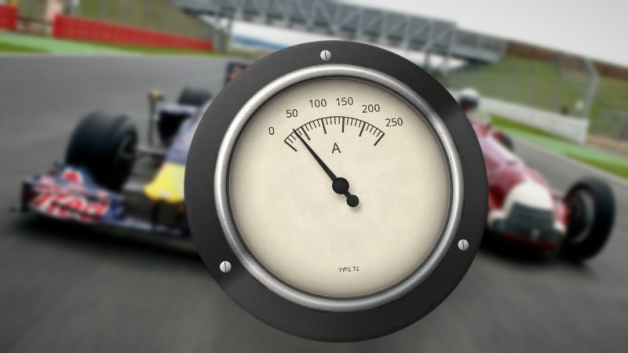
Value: value=30 unit=A
